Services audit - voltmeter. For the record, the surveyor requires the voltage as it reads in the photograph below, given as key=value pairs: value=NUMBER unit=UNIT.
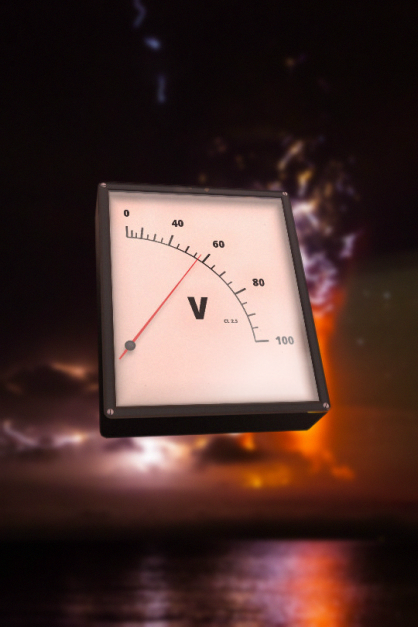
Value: value=57.5 unit=V
